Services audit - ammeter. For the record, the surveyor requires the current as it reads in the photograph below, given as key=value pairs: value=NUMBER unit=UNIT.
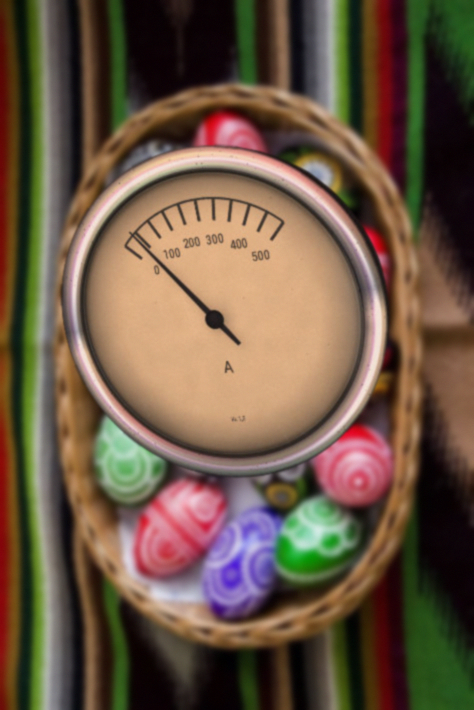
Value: value=50 unit=A
